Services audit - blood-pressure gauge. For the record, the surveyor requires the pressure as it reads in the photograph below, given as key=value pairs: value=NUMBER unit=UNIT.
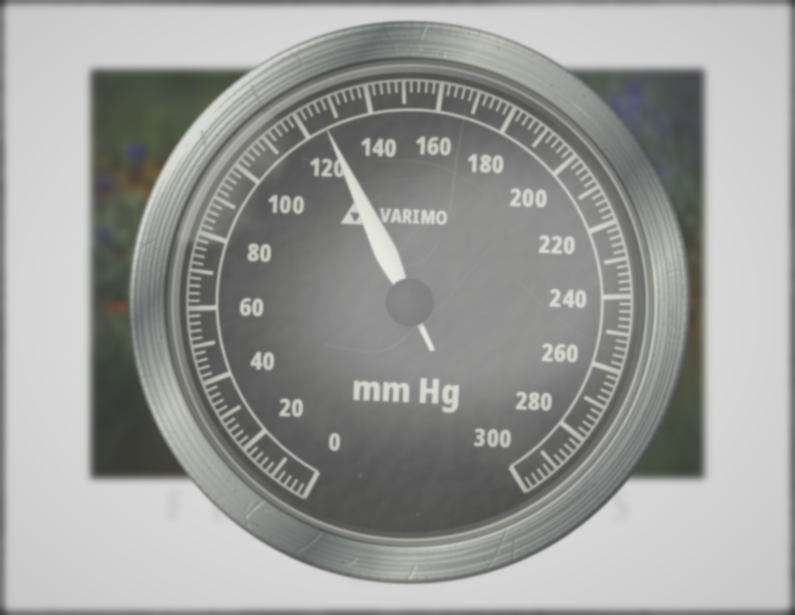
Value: value=126 unit=mmHg
